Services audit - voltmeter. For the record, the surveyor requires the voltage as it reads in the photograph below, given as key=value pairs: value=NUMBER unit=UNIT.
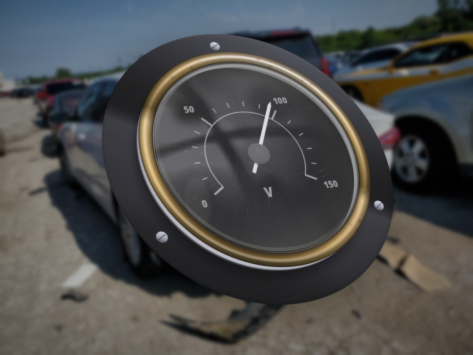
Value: value=95 unit=V
